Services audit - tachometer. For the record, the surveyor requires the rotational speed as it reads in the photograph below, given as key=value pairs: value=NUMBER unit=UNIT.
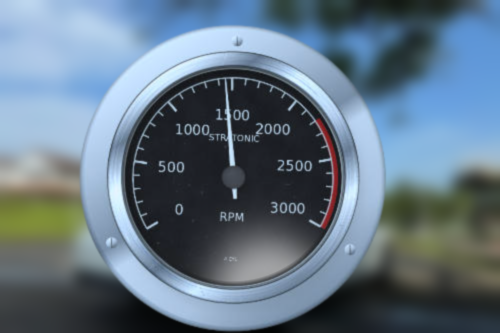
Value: value=1450 unit=rpm
